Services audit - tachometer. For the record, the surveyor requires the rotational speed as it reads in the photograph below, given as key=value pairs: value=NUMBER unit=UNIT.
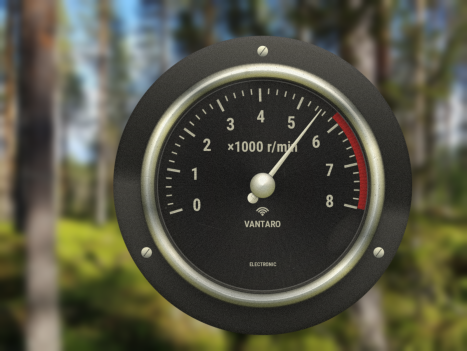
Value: value=5500 unit=rpm
